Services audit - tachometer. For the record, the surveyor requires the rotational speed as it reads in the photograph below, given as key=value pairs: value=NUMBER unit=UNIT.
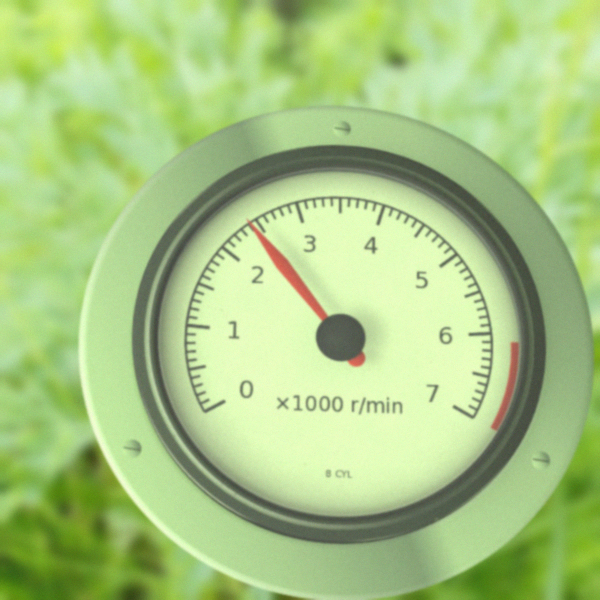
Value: value=2400 unit=rpm
